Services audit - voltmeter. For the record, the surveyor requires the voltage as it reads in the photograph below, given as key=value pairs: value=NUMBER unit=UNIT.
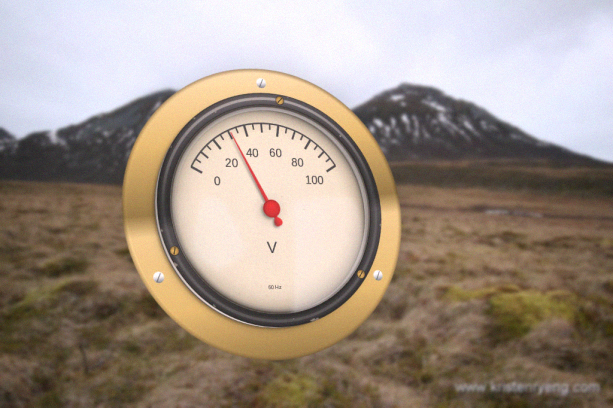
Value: value=30 unit=V
